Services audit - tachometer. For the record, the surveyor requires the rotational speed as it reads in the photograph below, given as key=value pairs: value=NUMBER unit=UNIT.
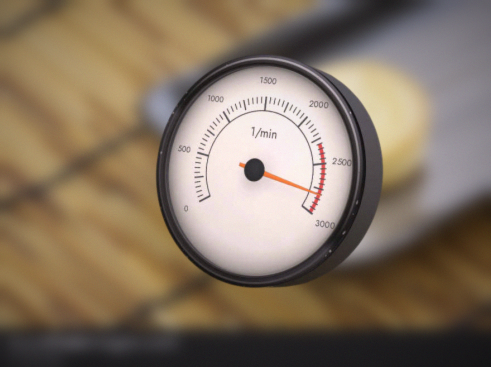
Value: value=2800 unit=rpm
